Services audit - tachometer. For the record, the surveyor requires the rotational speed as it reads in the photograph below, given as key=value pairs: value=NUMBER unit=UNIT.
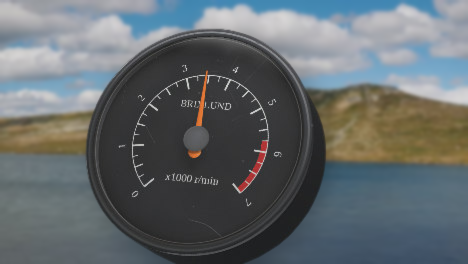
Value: value=3500 unit=rpm
